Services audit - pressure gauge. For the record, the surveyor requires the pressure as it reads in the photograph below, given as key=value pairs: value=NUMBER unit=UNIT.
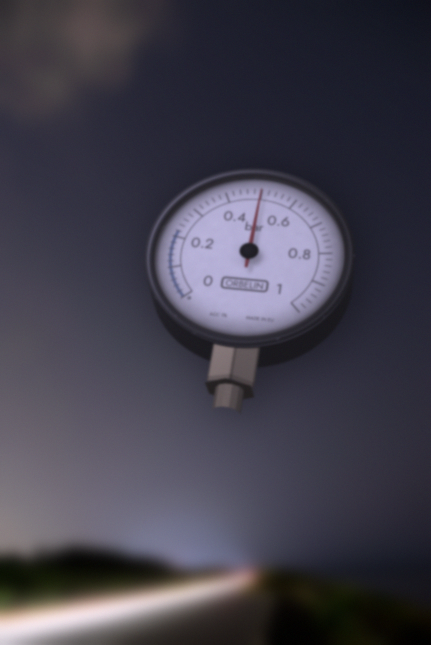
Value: value=0.5 unit=bar
